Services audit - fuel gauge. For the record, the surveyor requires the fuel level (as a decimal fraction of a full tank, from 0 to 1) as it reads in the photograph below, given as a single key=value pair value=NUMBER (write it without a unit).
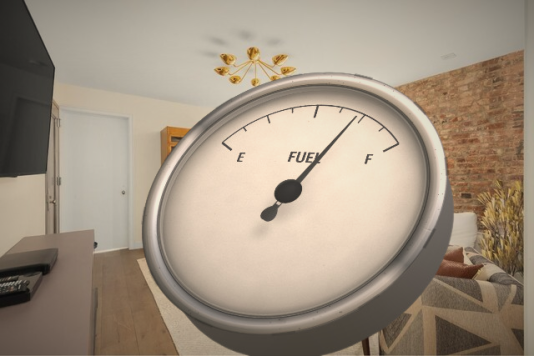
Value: value=0.75
